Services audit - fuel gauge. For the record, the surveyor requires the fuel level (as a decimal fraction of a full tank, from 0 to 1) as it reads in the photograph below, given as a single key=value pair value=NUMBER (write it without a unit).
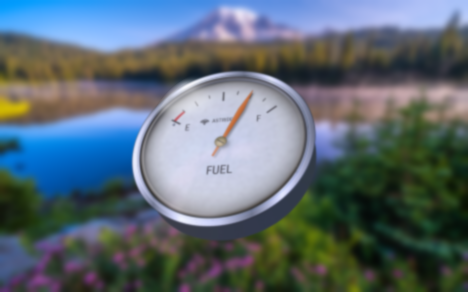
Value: value=0.75
